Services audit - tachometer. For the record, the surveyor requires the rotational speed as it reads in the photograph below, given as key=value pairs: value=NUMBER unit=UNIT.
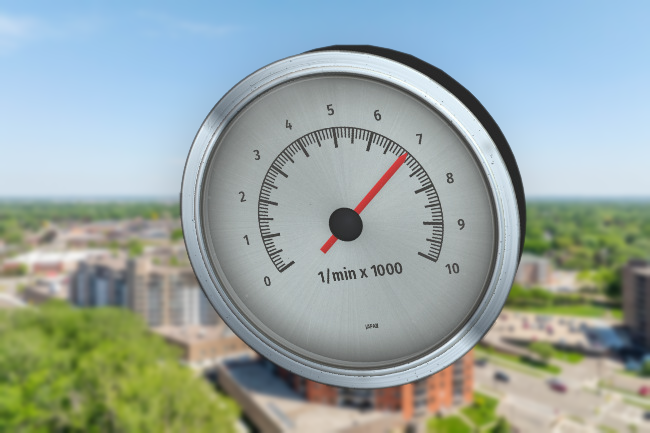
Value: value=7000 unit=rpm
